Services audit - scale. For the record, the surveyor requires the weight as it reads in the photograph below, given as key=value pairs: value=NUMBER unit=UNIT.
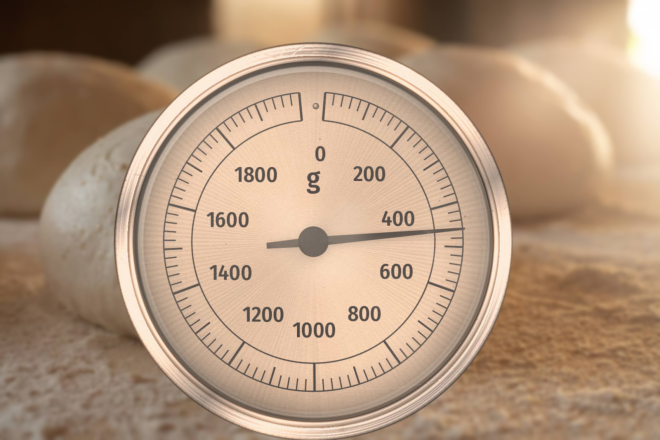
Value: value=460 unit=g
